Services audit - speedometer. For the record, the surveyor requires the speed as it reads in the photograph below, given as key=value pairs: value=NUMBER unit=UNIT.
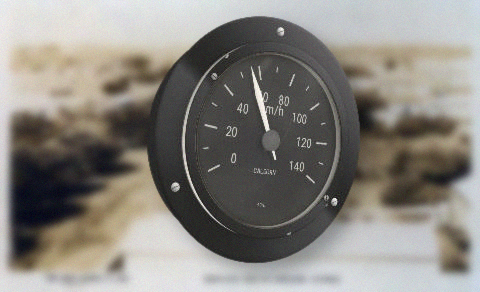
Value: value=55 unit=km/h
